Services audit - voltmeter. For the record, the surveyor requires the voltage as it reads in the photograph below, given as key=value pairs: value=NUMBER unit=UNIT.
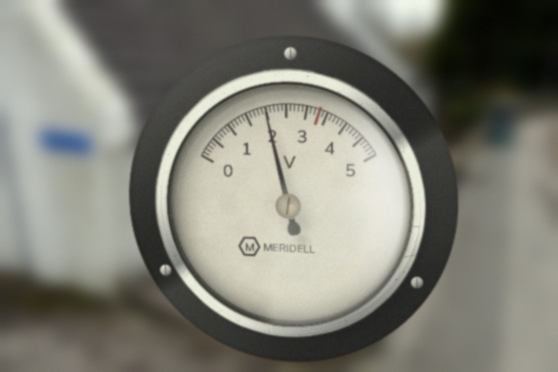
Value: value=2 unit=V
